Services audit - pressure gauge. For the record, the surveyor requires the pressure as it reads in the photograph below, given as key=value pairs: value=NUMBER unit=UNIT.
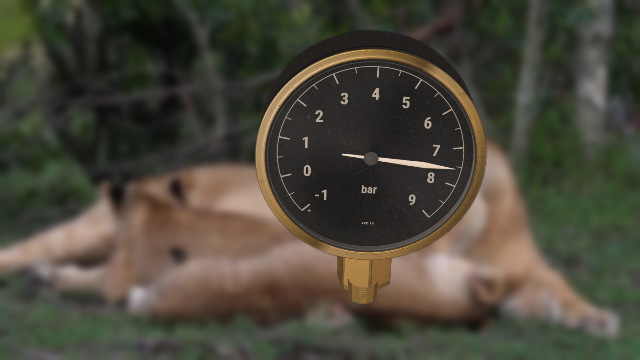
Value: value=7.5 unit=bar
